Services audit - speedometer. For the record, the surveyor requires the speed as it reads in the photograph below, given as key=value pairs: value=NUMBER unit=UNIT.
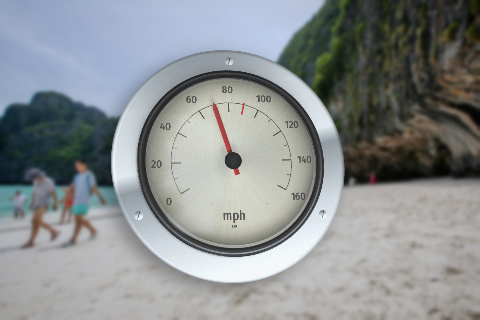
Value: value=70 unit=mph
